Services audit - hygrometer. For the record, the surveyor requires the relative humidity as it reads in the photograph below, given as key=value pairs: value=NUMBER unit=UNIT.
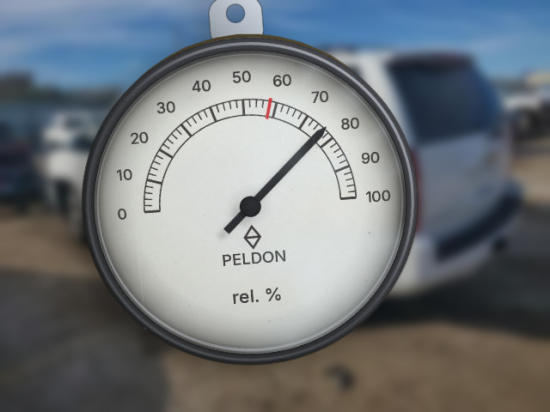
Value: value=76 unit=%
